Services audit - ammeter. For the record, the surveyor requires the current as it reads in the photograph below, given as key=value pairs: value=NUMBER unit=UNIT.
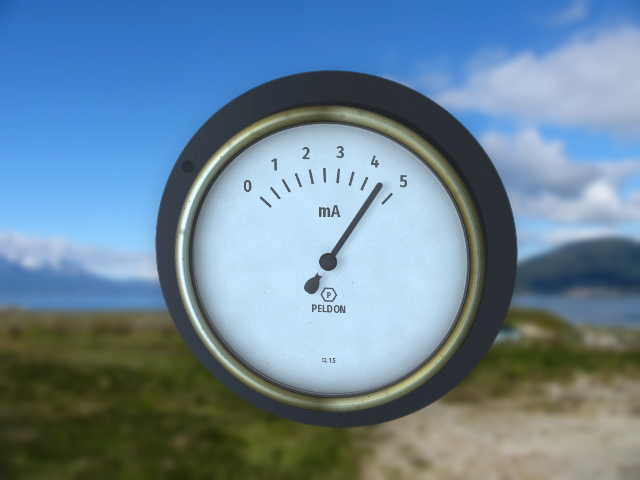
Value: value=4.5 unit=mA
